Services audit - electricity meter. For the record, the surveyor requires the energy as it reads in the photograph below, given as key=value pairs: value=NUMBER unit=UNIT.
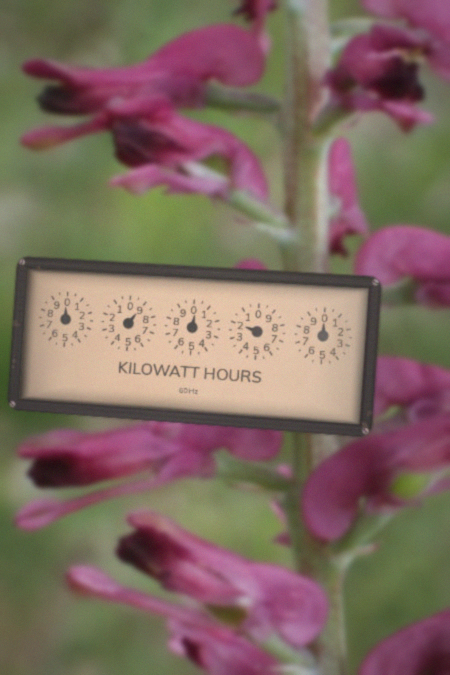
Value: value=99020 unit=kWh
